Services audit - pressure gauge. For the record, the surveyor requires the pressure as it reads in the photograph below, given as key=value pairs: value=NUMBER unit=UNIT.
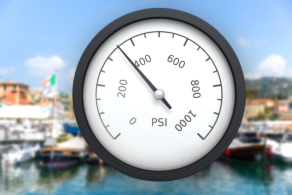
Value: value=350 unit=psi
